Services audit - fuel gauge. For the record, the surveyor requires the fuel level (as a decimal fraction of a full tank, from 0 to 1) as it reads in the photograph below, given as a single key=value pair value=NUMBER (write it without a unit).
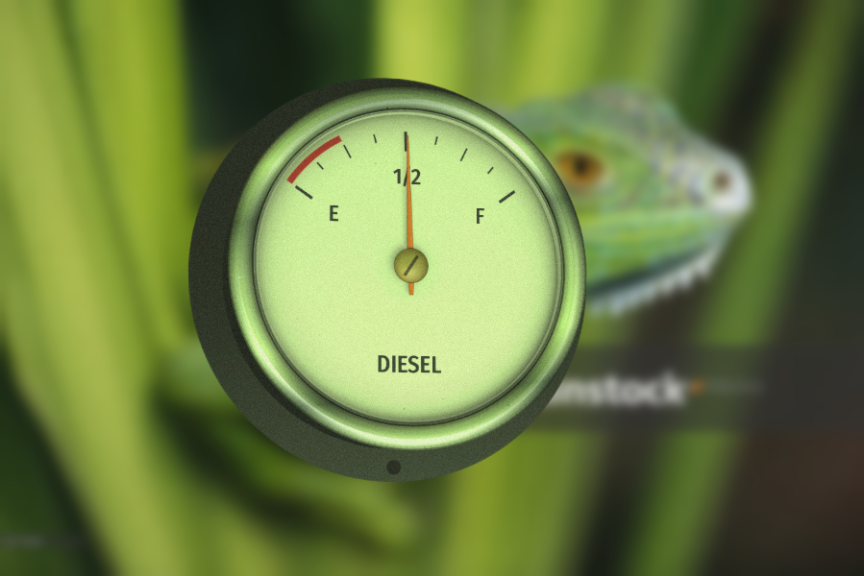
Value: value=0.5
